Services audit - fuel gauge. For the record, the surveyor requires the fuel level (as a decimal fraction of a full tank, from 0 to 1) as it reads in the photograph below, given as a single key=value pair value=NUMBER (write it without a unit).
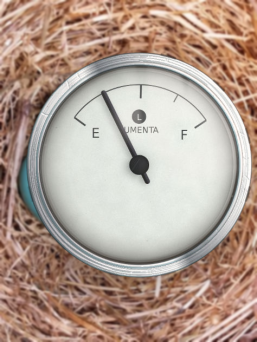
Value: value=0.25
